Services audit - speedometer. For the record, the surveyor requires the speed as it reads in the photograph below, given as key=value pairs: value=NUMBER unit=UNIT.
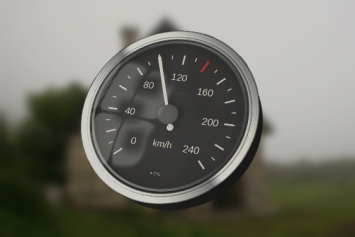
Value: value=100 unit=km/h
